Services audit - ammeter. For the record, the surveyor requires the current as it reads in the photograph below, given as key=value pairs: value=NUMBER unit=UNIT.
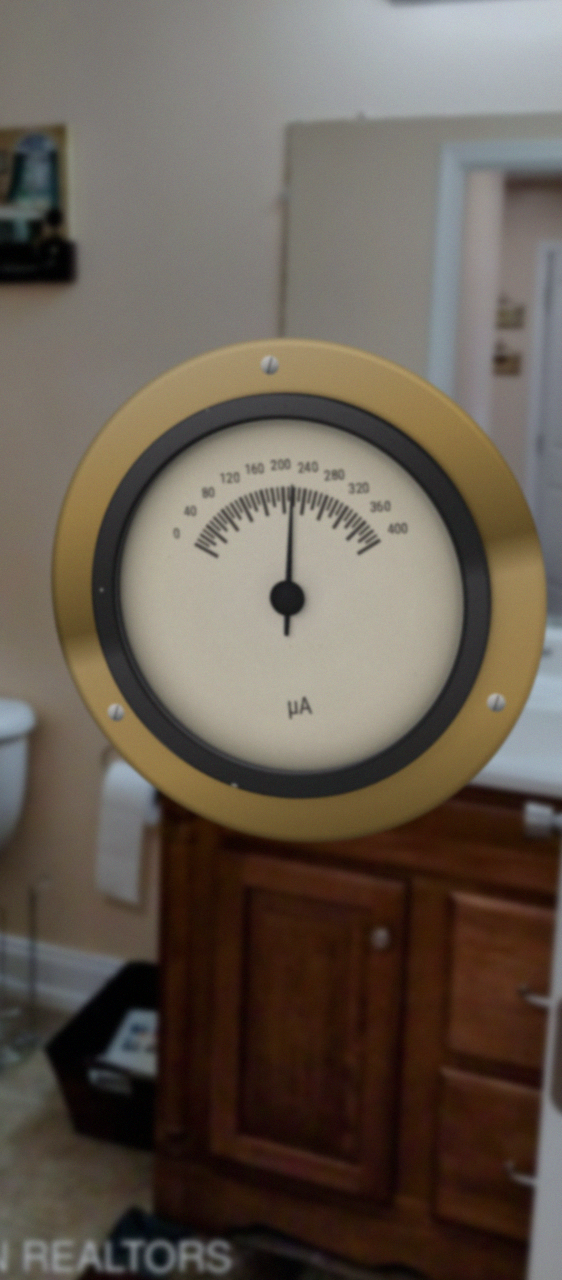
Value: value=220 unit=µA
